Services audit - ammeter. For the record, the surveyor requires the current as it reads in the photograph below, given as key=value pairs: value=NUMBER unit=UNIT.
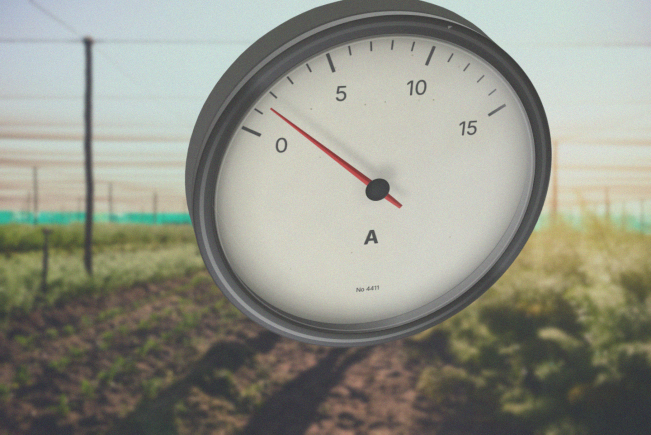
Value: value=1.5 unit=A
